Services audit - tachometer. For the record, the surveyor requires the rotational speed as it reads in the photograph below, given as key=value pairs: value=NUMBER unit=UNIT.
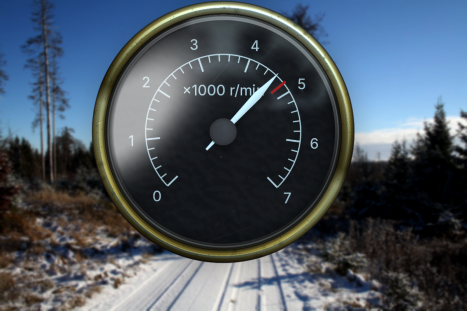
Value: value=4600 unit=rpm
